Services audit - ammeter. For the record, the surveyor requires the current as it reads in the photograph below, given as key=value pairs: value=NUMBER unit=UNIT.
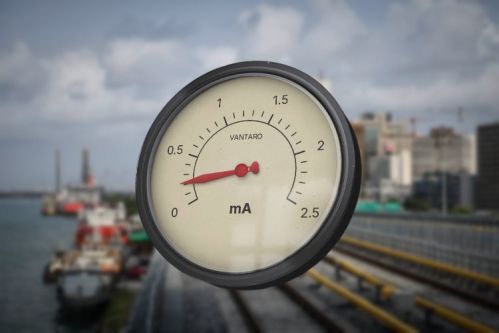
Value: value=0.2 unit=mA
